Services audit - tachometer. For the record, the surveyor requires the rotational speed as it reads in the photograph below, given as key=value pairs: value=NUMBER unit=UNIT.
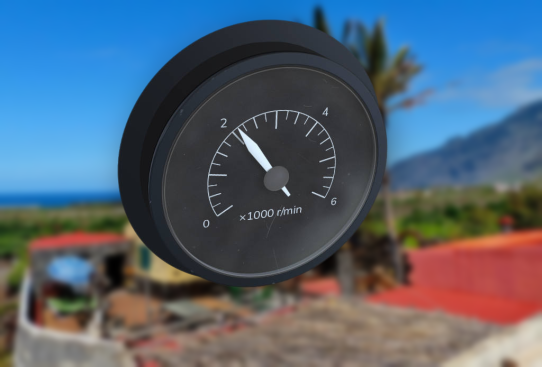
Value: value=2125 unit=rpm
